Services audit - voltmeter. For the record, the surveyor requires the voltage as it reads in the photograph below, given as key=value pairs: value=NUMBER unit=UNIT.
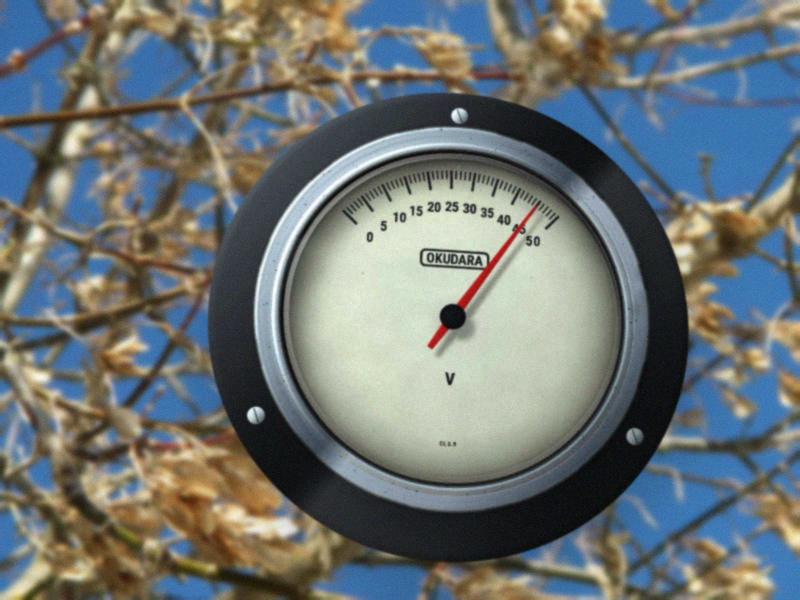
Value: value=45 unit=V
